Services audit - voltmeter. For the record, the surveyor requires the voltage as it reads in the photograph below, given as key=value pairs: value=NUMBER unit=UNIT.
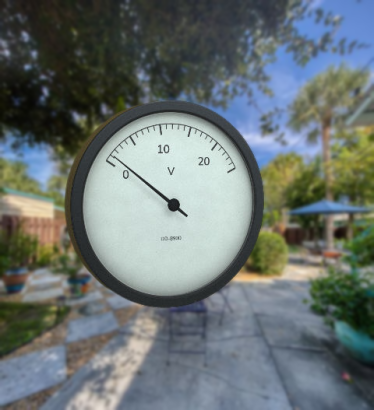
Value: value=1 unit=V
